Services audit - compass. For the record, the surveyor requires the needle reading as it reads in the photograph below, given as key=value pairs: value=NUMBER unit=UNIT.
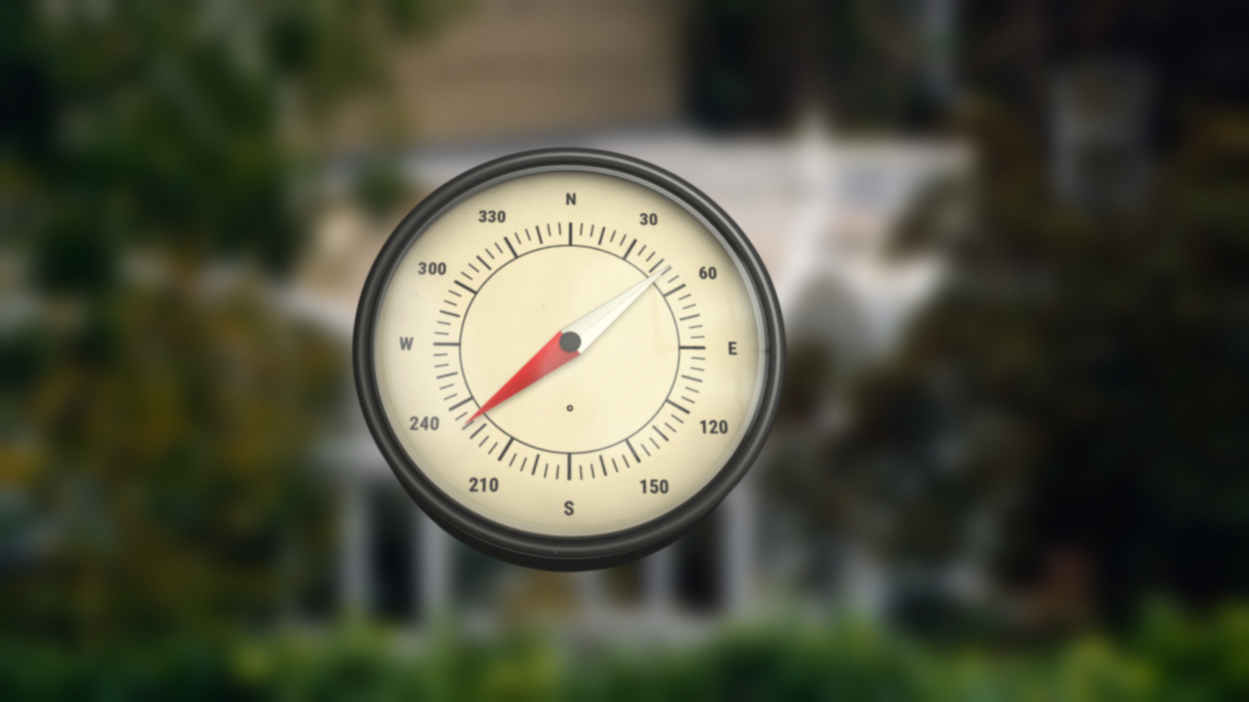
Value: value=230 unit=°
